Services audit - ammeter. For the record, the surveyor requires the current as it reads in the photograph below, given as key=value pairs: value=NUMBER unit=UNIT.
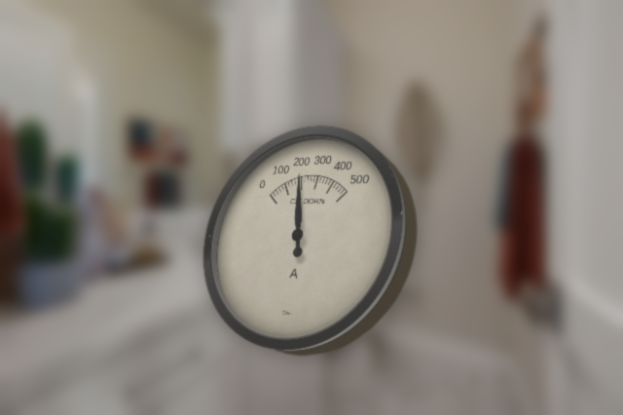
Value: value=200 unit=A
